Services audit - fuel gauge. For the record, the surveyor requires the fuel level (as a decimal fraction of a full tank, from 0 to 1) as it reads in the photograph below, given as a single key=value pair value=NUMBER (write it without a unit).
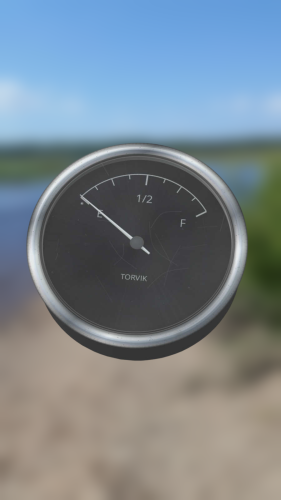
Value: value=0
